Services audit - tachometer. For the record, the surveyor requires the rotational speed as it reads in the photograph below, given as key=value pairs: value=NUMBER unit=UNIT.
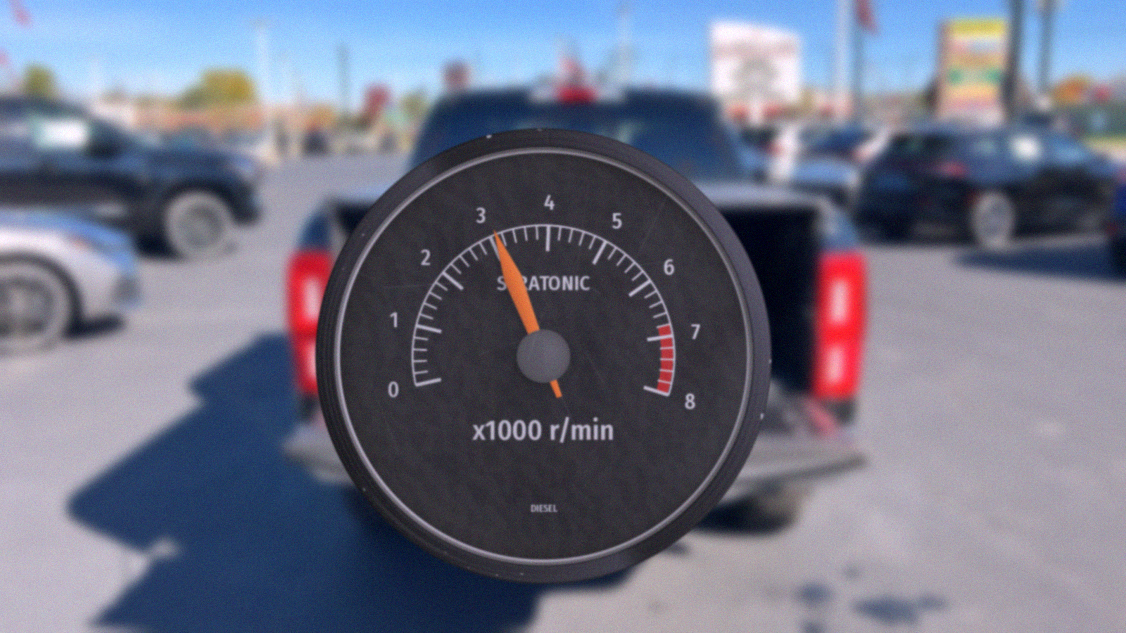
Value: value=3100 unit=rpm
